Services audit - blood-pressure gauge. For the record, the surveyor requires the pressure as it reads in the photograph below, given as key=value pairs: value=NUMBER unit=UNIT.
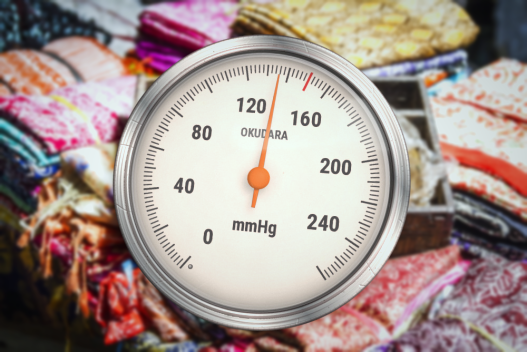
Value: value=136 unit=mmHg
